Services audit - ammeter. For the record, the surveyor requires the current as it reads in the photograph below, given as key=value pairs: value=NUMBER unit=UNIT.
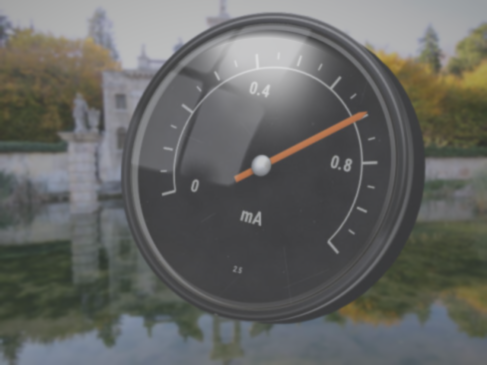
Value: value=0.7 unit=mA
